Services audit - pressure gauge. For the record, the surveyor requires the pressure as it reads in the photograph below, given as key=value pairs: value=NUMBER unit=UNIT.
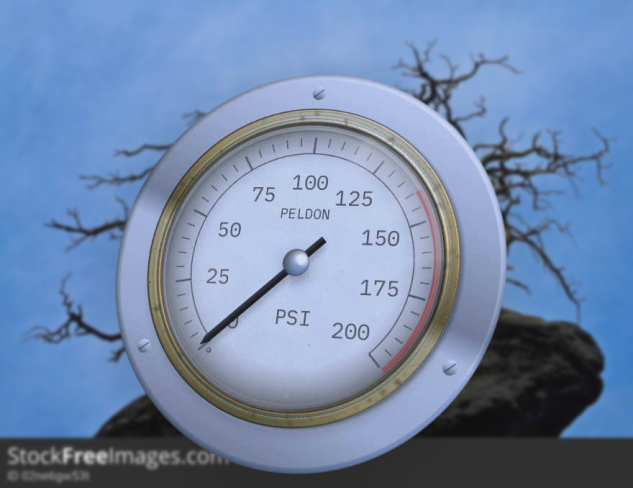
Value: value=0 unit=psi
